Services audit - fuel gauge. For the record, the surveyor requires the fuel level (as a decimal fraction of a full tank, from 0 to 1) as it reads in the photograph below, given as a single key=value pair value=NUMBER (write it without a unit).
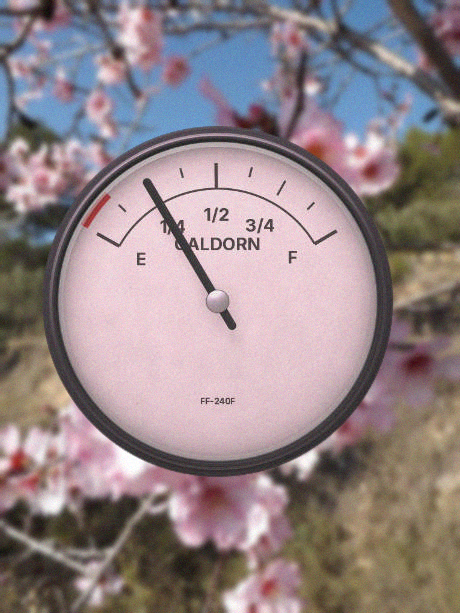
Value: value=0.25
